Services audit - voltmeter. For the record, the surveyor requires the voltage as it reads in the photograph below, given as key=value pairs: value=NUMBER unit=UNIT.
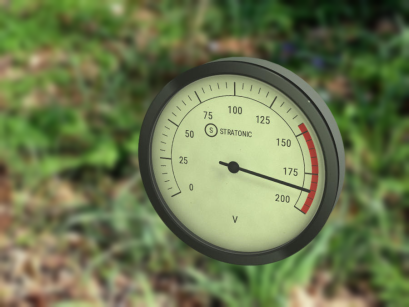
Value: value=185 unit=V
